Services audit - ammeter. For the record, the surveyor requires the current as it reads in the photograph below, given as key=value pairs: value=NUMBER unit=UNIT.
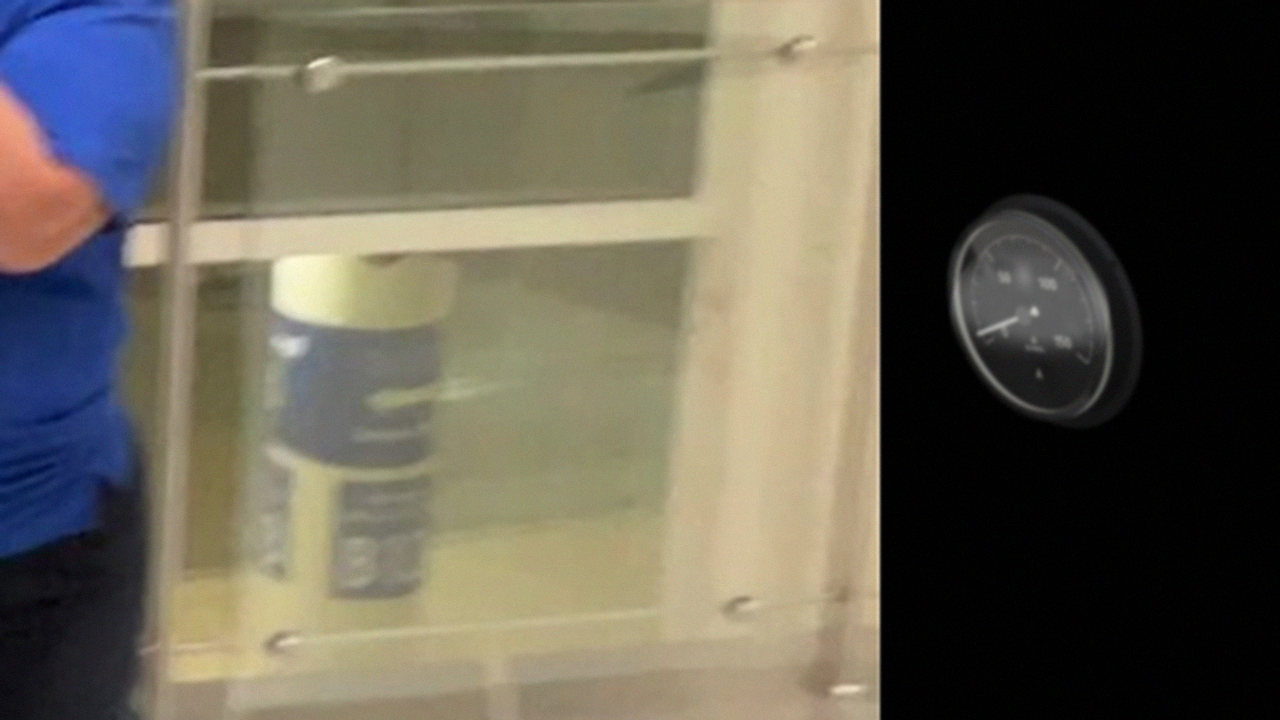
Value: value=5 unit=A
